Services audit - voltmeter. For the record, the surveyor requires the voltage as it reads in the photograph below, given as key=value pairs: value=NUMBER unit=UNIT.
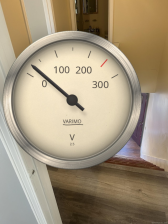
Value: value=25 unit=V
